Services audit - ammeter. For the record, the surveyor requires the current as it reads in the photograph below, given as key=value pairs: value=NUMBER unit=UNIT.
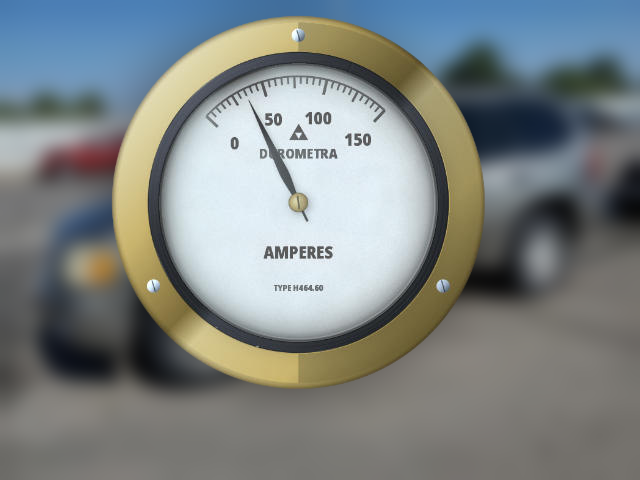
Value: value=35 unit=A
